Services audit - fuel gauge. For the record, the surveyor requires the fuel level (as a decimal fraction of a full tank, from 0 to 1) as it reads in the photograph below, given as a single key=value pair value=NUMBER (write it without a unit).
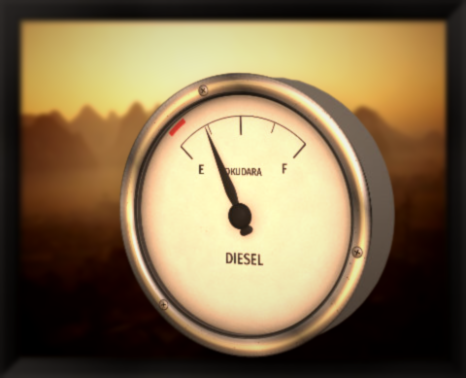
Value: value=0.25
